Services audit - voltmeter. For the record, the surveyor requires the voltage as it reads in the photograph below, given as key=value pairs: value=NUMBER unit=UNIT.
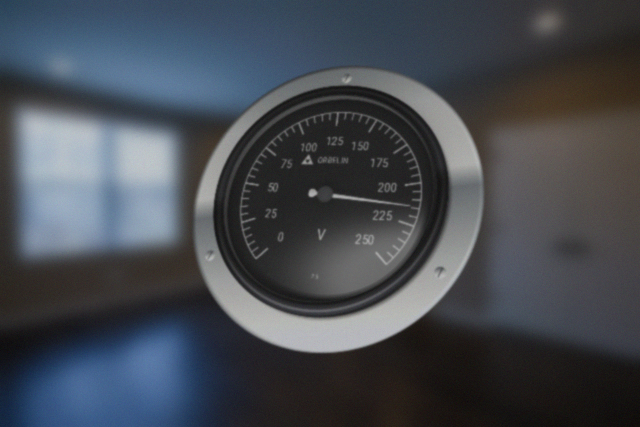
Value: value=215 unit=V
